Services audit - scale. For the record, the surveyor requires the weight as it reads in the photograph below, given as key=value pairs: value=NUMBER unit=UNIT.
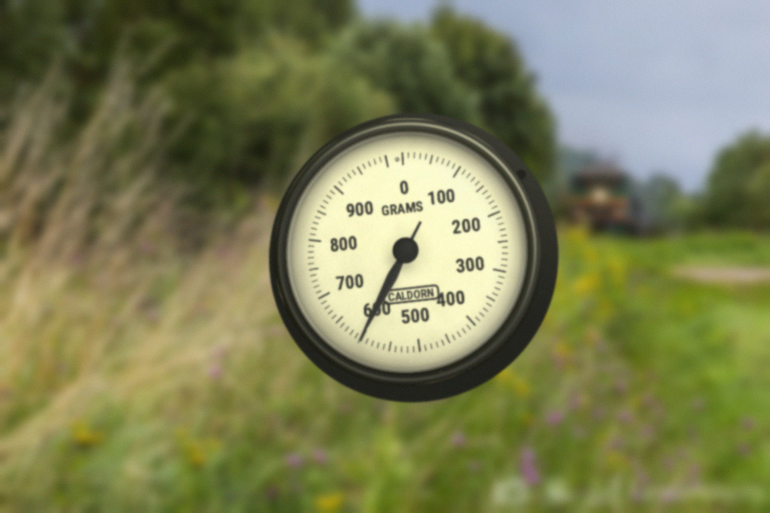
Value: value=600 unit=g
